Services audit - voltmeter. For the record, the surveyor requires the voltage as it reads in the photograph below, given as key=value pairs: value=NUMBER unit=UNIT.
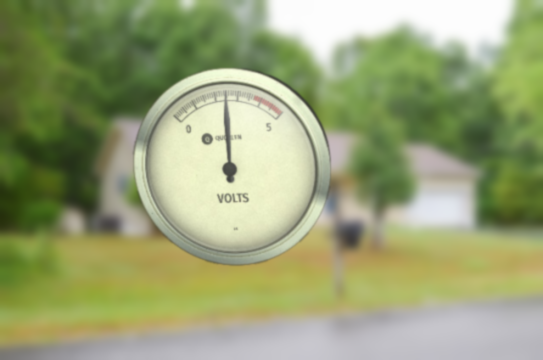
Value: value=2.5 unit=V
